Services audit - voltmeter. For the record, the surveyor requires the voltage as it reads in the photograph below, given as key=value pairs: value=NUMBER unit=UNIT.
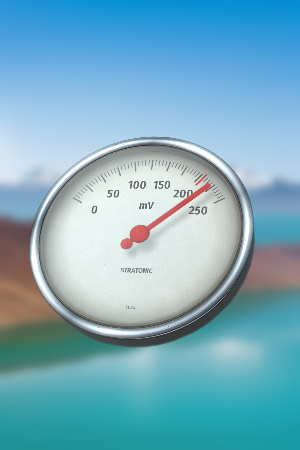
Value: value=225 unit=mV
